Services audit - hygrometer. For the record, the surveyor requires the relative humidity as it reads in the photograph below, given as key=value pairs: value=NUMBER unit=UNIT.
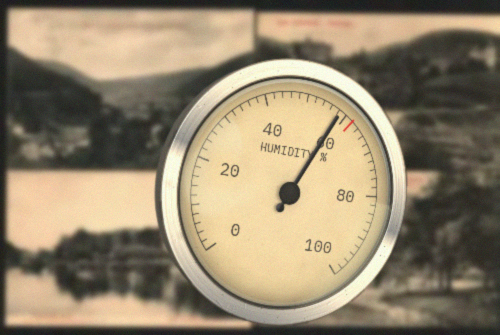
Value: value=58 unit=%
